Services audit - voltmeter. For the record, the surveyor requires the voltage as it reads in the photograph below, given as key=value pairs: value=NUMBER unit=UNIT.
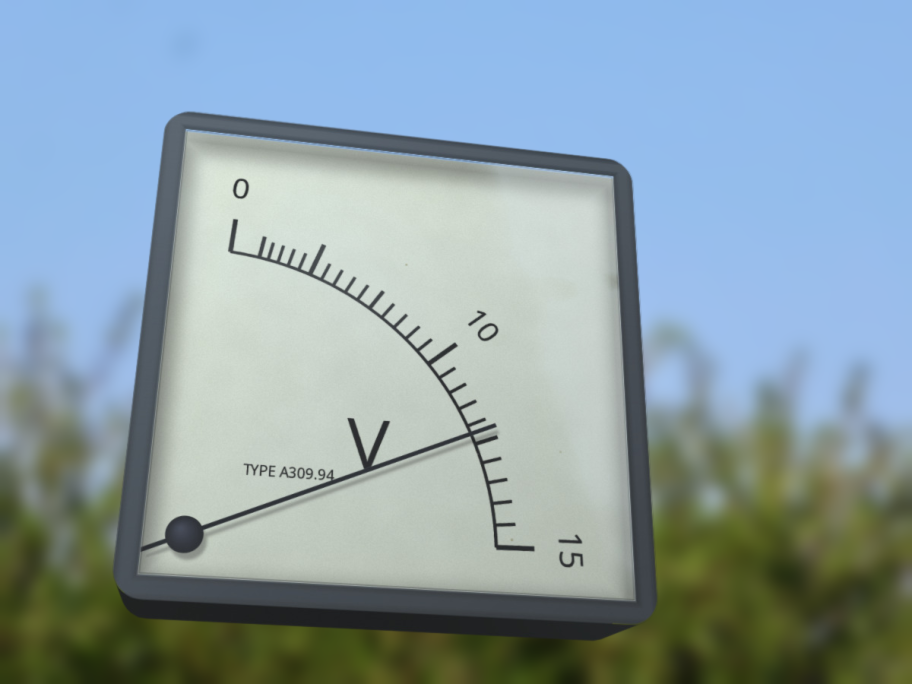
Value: value=12.25 unit=V
